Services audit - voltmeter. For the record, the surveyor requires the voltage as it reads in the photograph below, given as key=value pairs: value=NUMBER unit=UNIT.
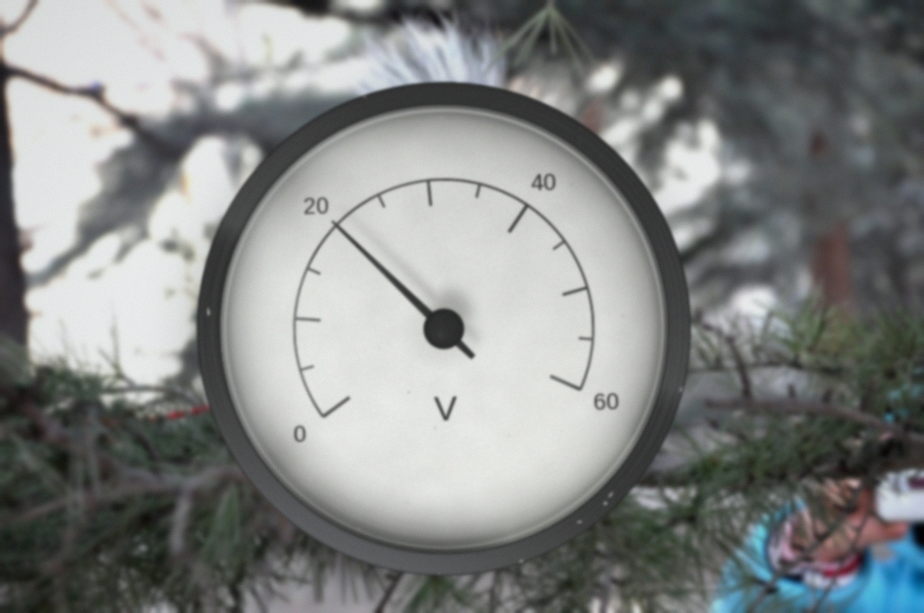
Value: value=20 unit=V
